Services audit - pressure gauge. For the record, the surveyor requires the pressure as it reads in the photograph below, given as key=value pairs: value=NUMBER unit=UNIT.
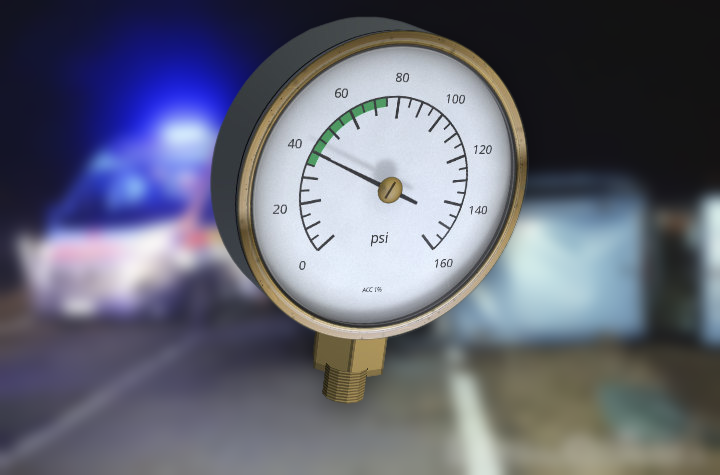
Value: value=40 unit=psi
